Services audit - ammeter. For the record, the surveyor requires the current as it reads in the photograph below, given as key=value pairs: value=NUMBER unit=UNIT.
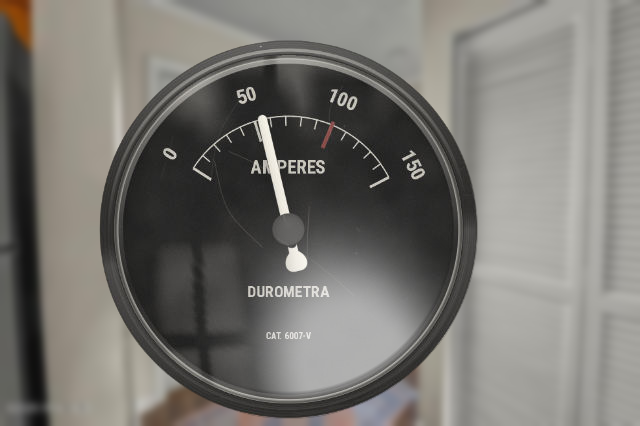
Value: value=55 unit=A
